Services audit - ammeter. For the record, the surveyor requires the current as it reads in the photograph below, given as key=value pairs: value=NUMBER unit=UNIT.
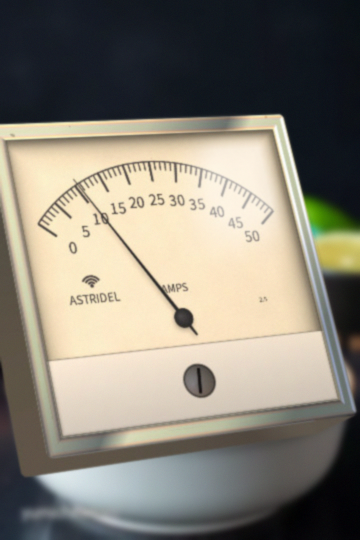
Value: value=10 unit=A
